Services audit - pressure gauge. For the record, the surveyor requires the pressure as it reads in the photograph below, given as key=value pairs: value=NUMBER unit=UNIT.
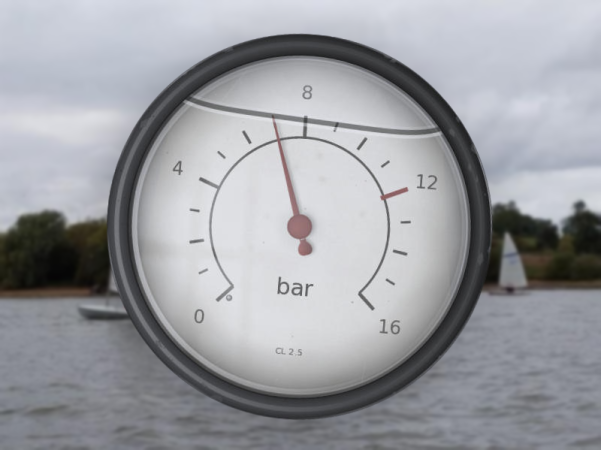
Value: value=7 unit=bar
